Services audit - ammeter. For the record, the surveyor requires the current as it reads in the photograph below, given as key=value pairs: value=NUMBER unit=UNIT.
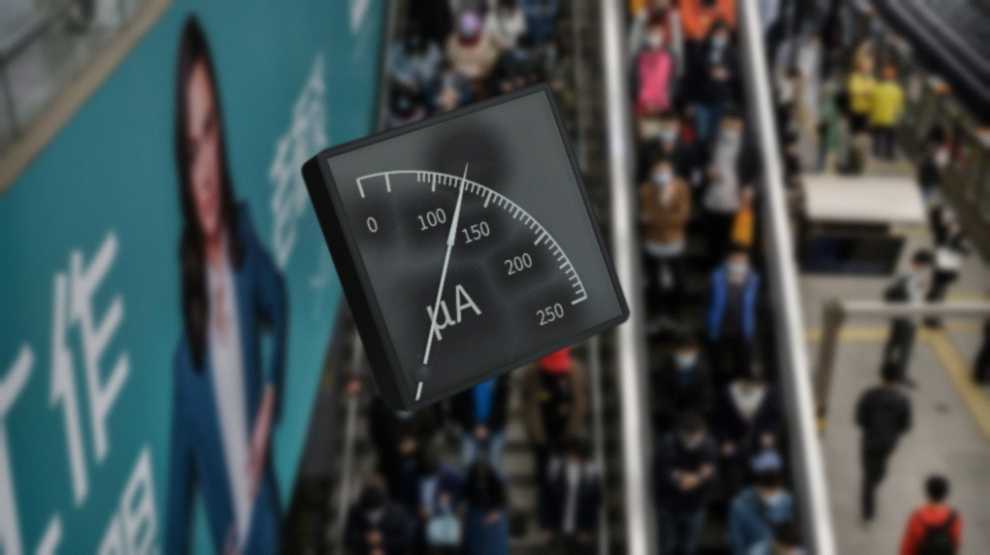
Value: value=125 unit=µA
